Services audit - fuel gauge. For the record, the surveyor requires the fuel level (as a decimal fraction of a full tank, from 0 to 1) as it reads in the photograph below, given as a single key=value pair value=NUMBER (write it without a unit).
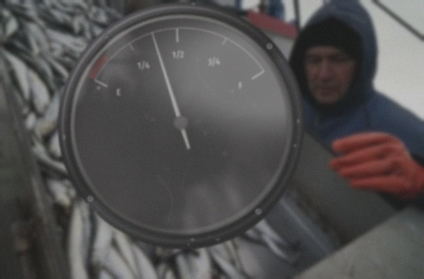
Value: value=0.375
